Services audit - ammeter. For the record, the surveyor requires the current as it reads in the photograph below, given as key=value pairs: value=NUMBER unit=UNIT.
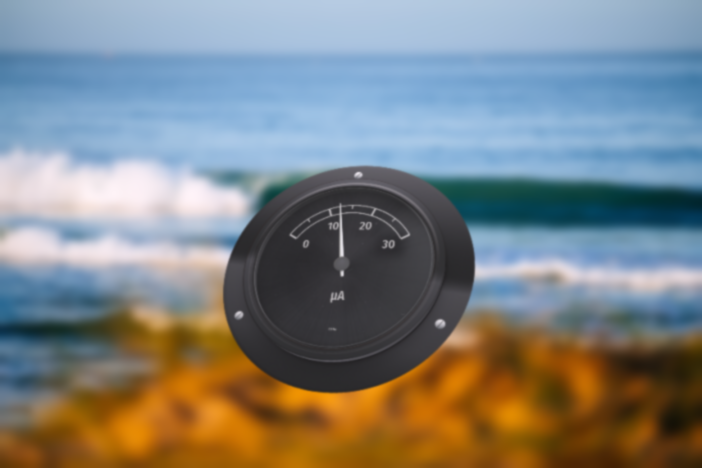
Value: value=12.5 unit=µA
